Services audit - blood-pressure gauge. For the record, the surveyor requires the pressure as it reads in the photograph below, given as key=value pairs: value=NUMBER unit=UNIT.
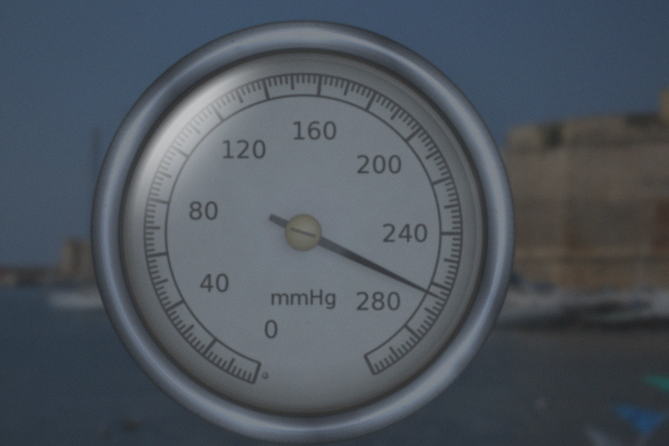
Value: value=264 unit=mmHg
